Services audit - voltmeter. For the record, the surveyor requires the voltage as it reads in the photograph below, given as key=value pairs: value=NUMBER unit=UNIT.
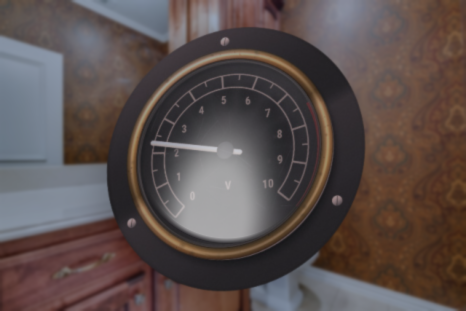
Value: value=2.25 unit=V
